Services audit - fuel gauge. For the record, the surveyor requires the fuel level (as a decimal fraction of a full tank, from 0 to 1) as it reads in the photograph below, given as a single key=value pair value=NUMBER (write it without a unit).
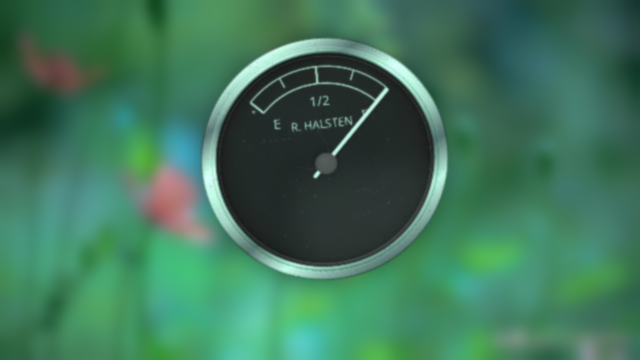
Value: value=1
